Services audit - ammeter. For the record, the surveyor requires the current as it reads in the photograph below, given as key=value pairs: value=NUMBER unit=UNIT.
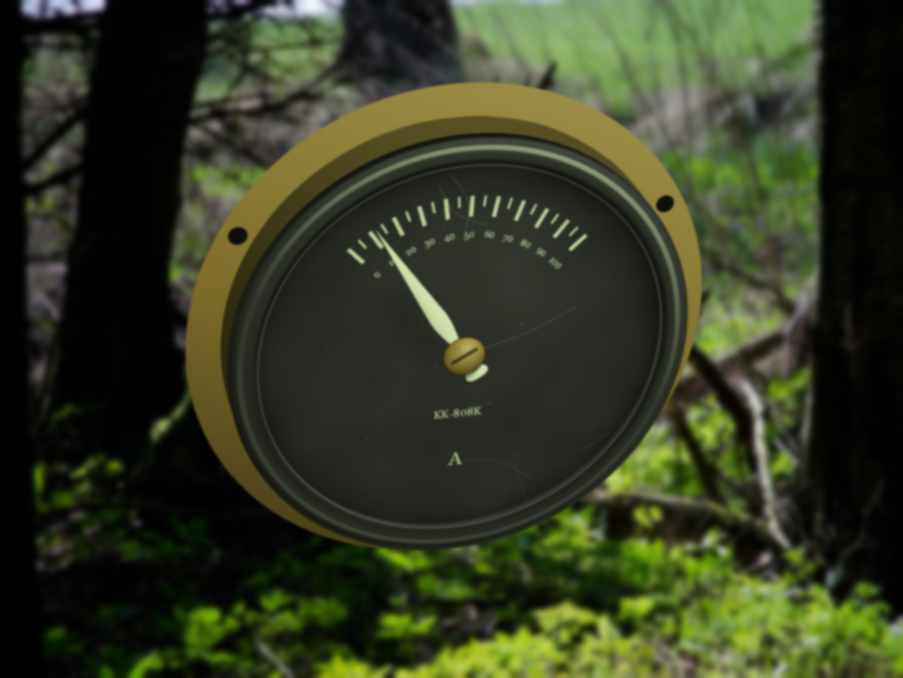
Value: value=12.5 unit=A
